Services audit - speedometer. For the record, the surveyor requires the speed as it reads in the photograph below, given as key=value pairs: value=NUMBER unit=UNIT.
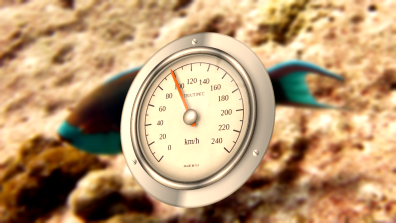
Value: value=100 unit=km/h
